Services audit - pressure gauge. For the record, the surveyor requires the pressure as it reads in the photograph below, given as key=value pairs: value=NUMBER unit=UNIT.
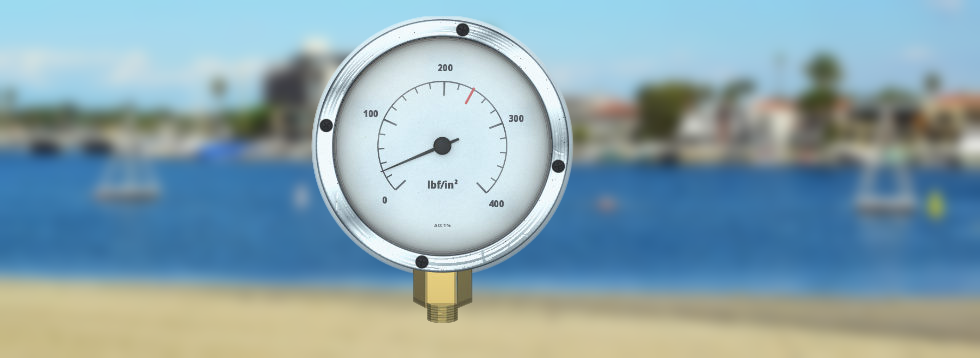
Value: value=30 unit=psi
